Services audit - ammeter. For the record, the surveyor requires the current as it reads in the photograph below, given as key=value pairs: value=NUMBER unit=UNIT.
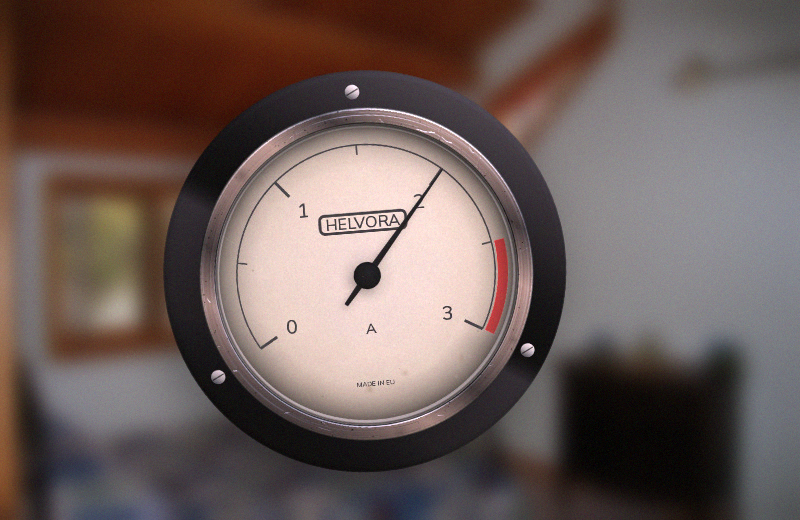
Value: value=2 unit=A
